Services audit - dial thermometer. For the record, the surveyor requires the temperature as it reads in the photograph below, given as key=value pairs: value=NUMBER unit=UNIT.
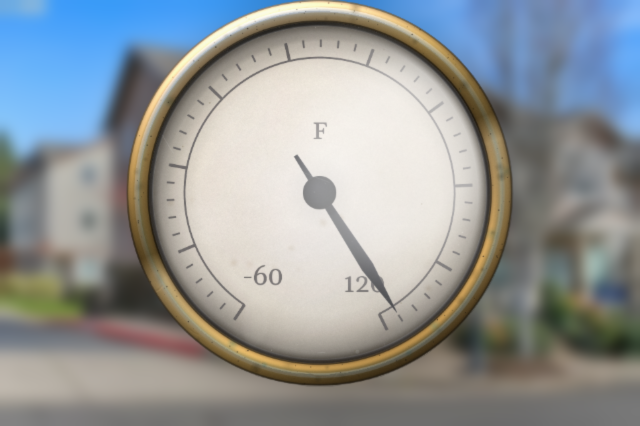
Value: value=116 unit=°F
